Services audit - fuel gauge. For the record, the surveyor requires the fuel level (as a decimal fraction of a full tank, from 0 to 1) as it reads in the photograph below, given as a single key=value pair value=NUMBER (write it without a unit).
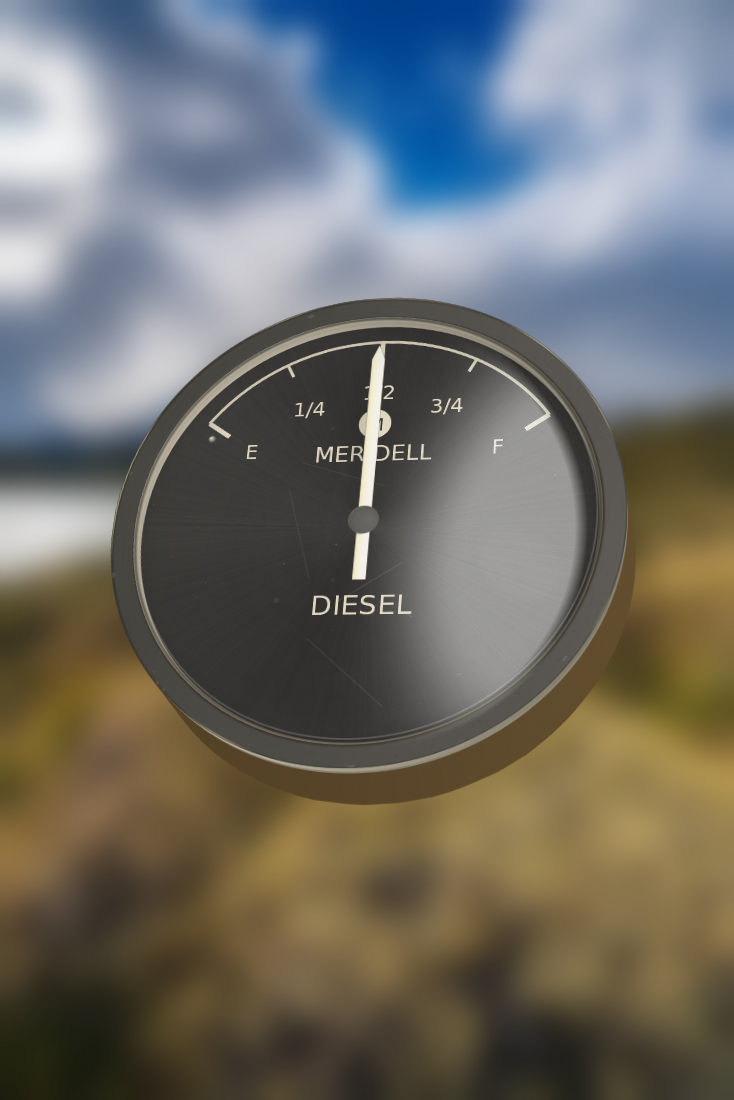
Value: value=0.5
